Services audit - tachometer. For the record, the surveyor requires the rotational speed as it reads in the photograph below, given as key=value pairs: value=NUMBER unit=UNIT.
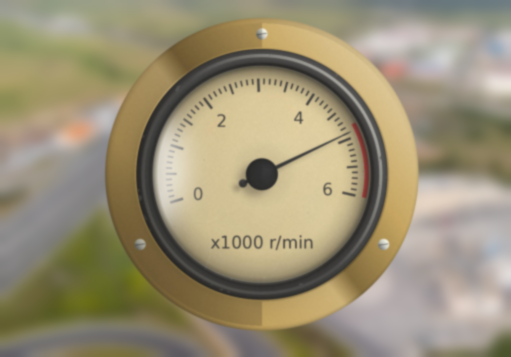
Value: value=4900 unit=rpm
